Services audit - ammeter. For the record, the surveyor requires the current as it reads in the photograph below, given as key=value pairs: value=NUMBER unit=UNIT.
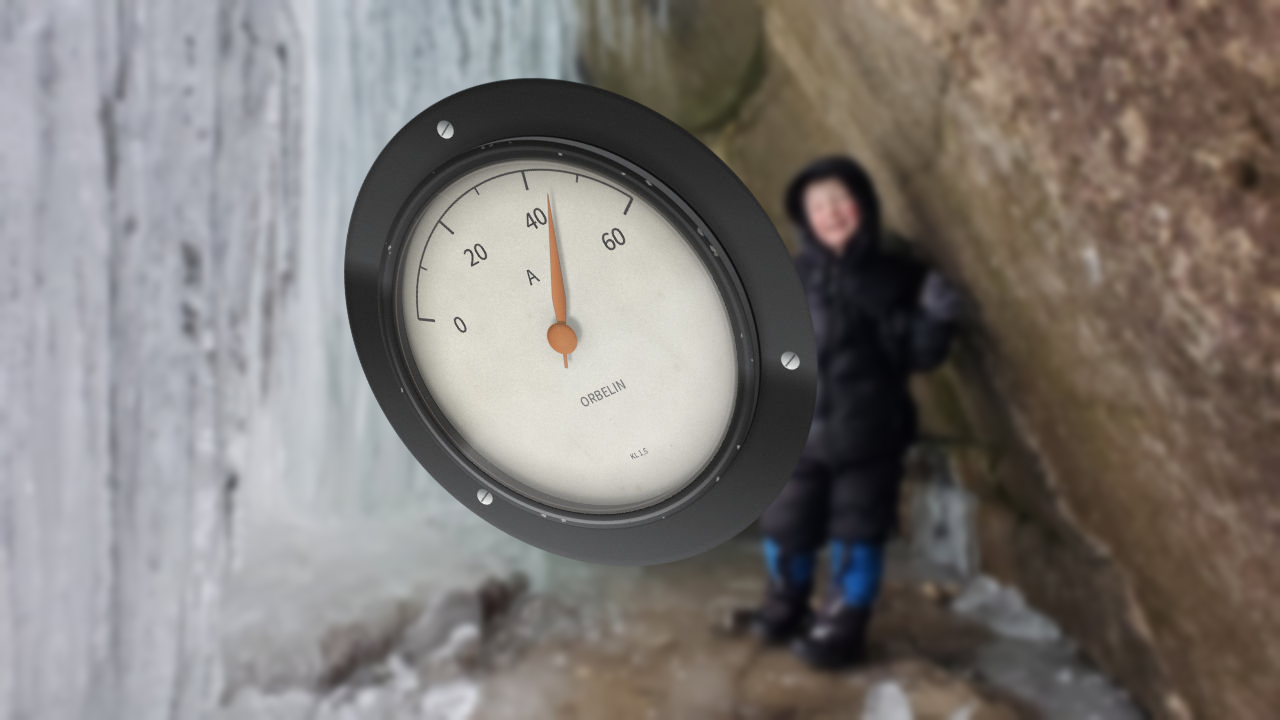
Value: value=45 unit=A
